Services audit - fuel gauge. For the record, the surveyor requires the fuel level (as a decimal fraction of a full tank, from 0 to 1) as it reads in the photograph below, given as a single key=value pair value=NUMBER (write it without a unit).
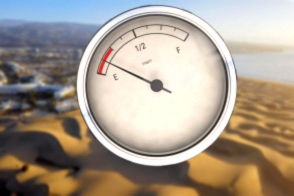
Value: value=0.125
